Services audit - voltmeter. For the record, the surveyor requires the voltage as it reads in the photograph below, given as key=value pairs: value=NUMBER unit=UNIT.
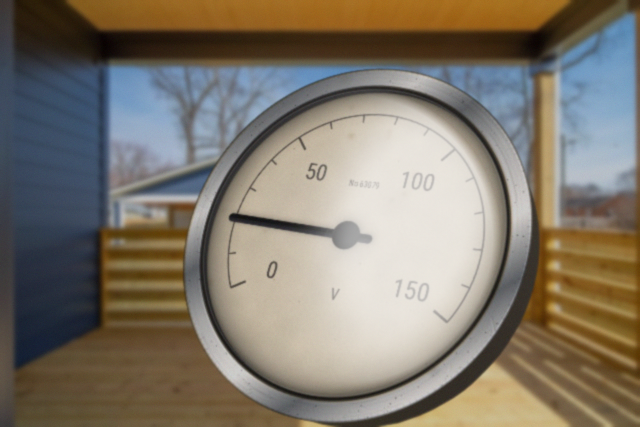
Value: value=20 unit=V
